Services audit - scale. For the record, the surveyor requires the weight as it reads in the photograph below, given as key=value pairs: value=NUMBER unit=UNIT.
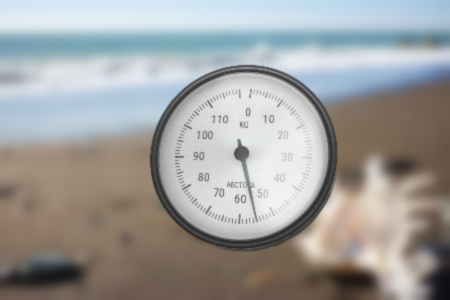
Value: value=55 unit=kg
